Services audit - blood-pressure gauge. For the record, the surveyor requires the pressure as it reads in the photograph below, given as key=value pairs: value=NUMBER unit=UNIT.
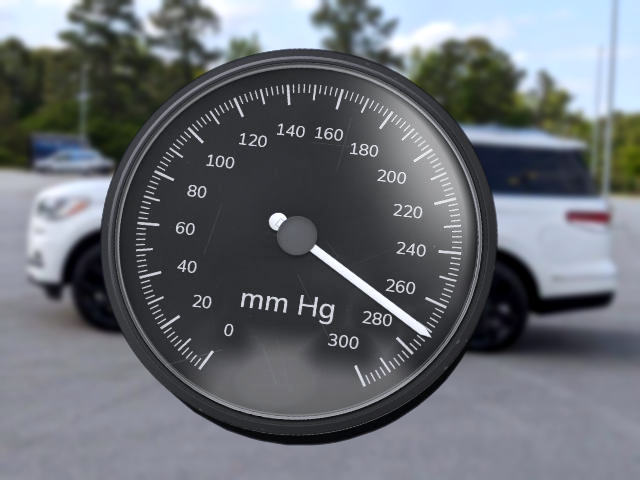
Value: value=272 unit=mmHg
